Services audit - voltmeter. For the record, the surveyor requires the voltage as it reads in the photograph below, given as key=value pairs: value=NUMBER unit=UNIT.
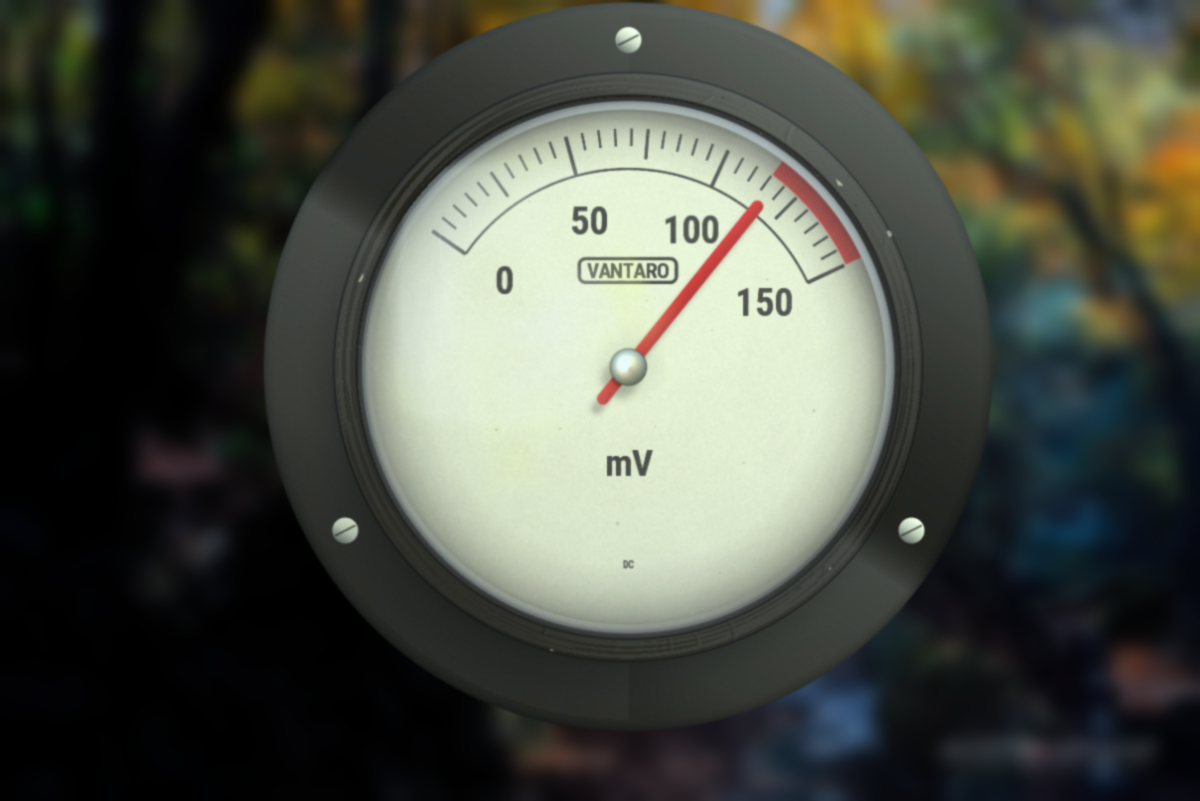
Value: value=117.5 unit=mV
